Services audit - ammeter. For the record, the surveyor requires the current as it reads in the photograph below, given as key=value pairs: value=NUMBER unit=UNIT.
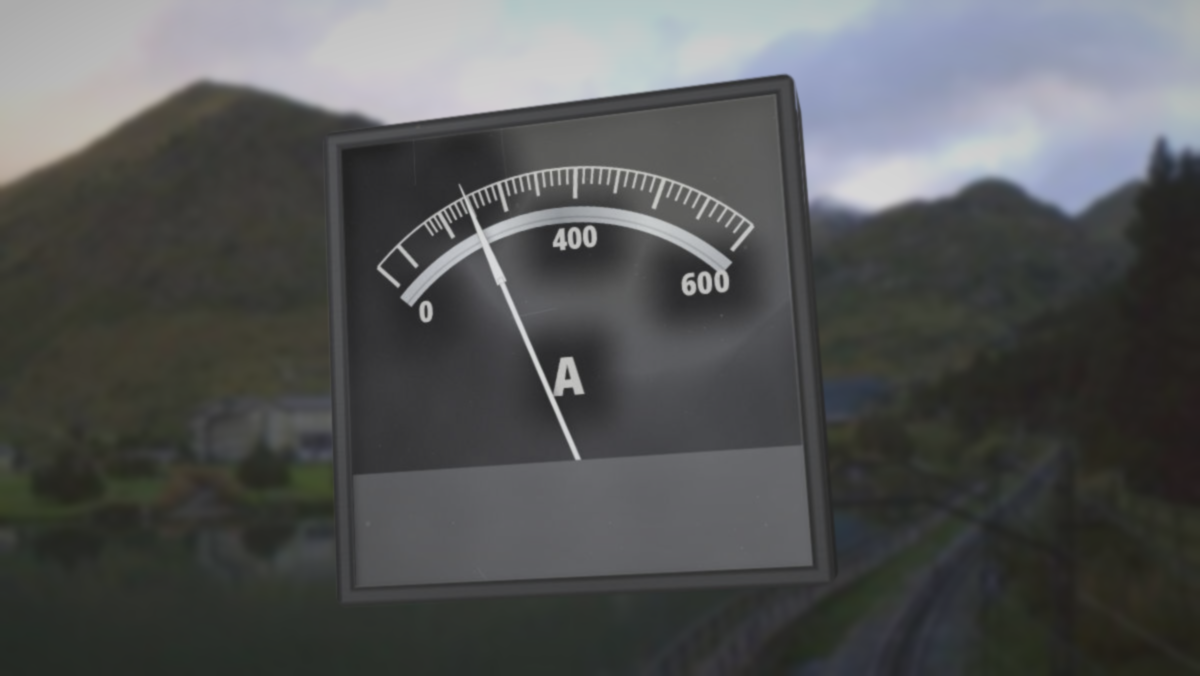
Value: value=250 unit=A
